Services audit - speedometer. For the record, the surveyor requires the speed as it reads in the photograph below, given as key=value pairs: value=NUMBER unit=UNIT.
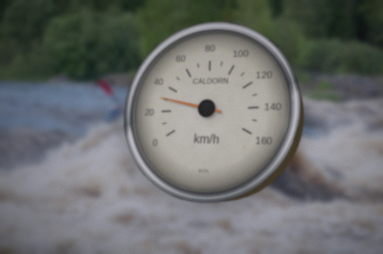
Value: value=30 unit=km/h
